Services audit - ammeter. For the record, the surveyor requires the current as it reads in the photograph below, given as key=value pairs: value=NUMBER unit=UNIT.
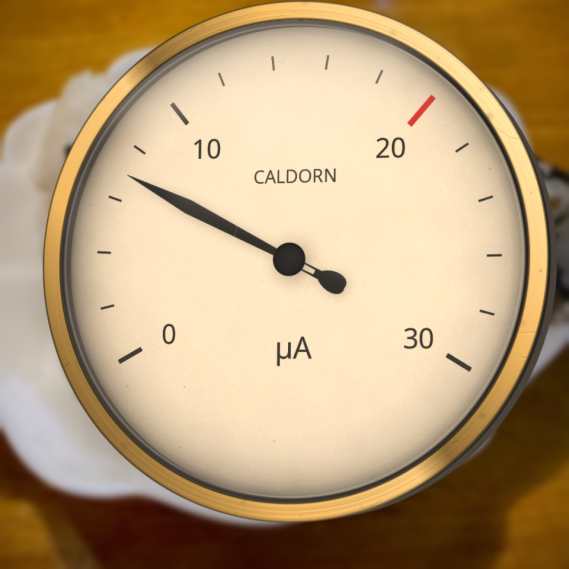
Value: value=7 unit=µA
